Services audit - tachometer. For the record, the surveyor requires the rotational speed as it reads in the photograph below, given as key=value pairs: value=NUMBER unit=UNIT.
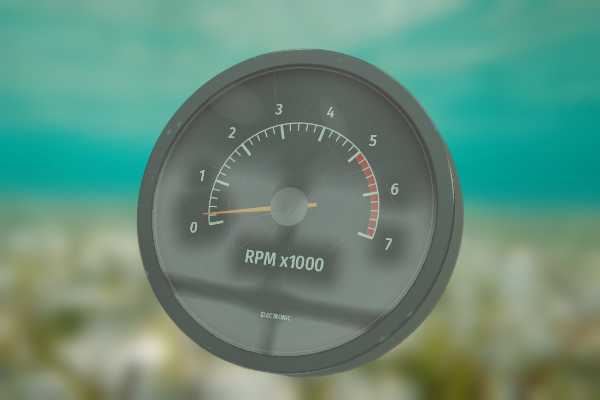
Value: value=200 unit=rpm
